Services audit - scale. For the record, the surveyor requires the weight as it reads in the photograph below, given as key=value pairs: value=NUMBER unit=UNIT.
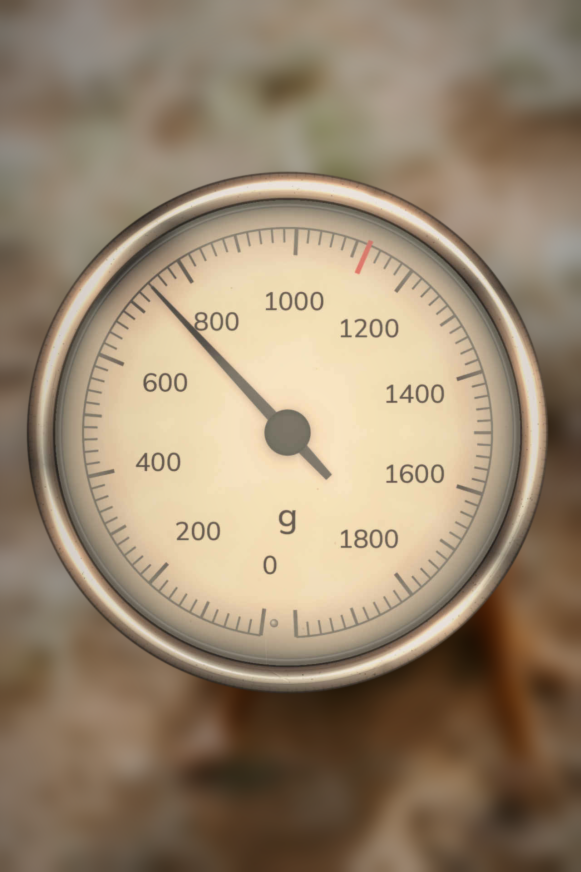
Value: value=740 unit=g
